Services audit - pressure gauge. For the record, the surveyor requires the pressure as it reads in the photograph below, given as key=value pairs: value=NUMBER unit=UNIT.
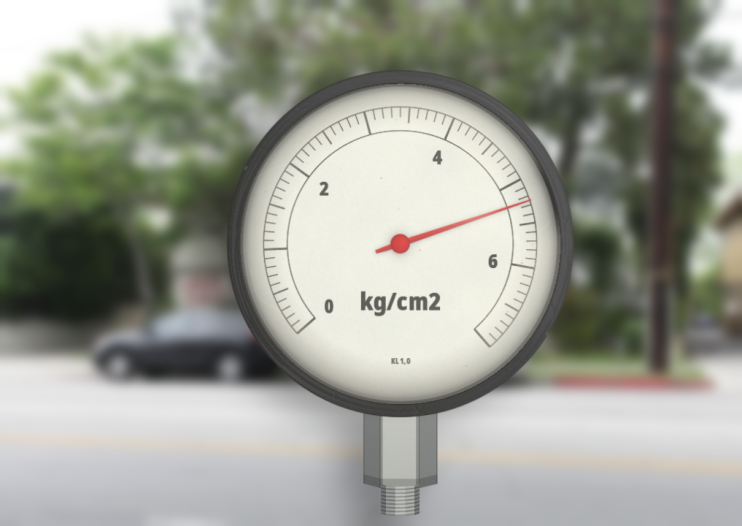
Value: value=5.25 unit=kg/cm²
